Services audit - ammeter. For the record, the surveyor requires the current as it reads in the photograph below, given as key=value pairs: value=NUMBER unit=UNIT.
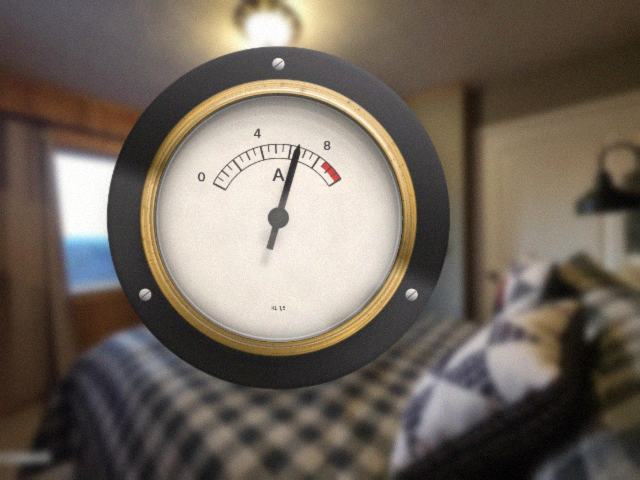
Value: value=6.5 unit=A
